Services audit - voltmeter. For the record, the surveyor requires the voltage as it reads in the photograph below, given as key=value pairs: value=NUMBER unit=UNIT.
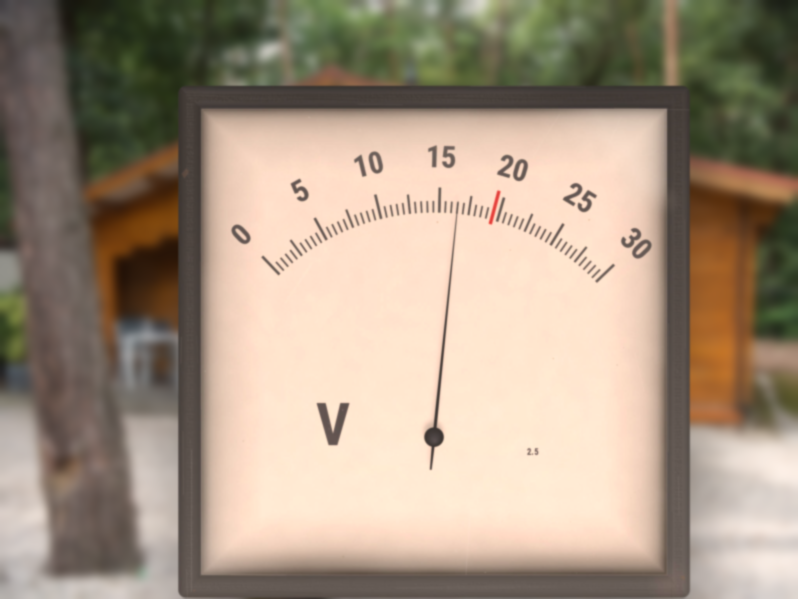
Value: value=16.5 unit=V
